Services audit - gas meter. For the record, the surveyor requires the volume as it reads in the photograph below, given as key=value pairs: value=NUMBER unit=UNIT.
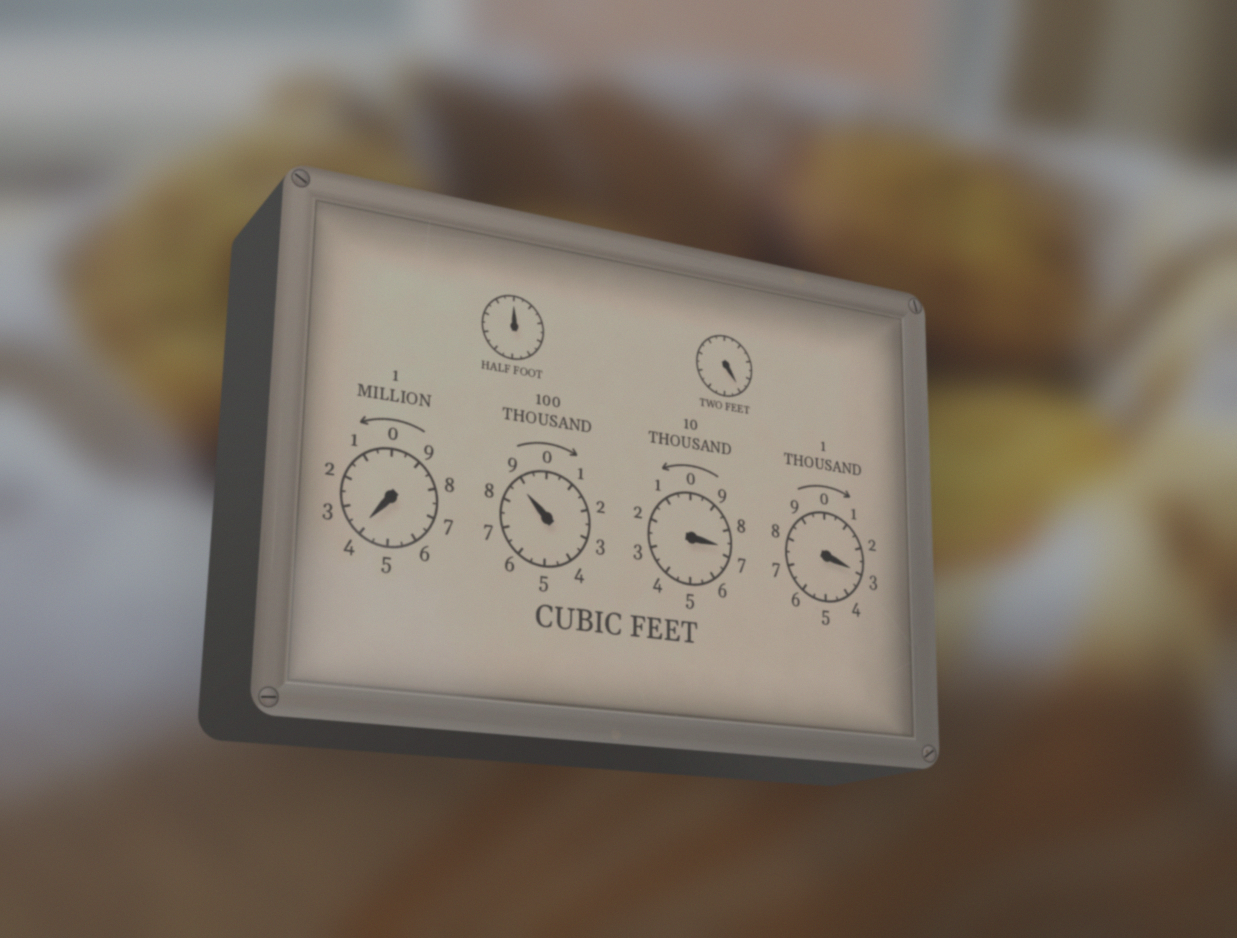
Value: value=387300 unit=ft³
